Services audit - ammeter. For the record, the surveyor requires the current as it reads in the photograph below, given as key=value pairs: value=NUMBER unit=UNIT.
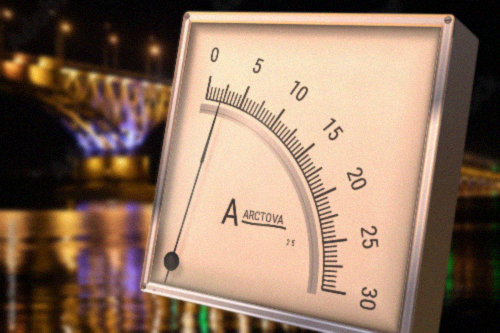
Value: value=2.5 unit=A
